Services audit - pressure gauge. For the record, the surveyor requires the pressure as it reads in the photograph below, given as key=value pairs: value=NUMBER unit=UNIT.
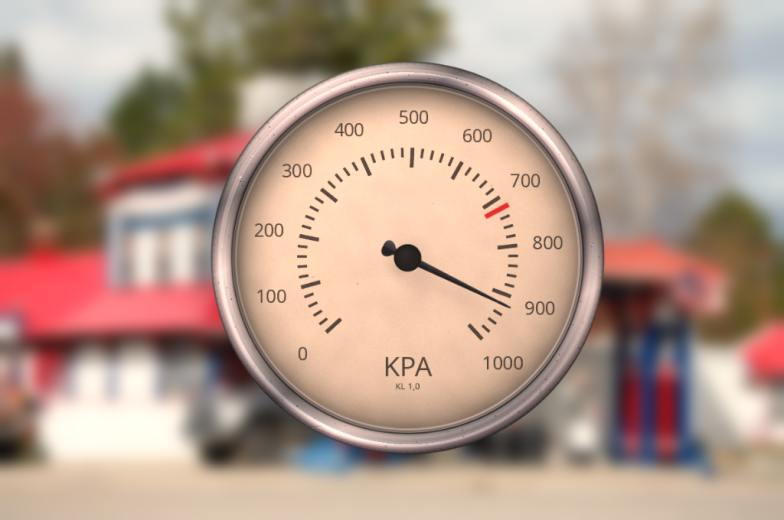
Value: value=920 unit=kPa
